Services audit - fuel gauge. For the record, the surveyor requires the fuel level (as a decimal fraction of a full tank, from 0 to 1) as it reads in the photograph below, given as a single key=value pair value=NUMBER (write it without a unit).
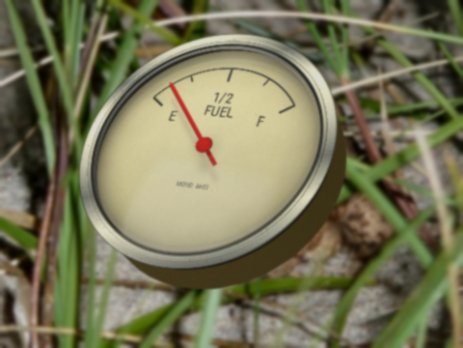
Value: value=0.125
